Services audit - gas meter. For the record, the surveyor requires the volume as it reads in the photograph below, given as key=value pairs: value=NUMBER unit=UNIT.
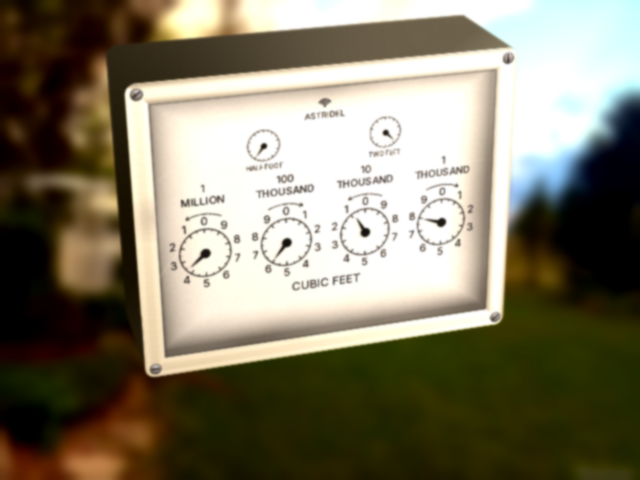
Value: value=360800 unit=ft³
